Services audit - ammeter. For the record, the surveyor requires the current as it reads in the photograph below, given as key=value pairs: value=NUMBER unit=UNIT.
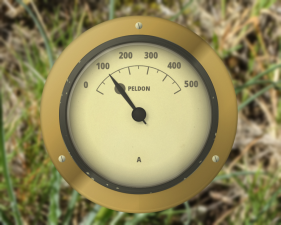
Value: value=100 unit=A
